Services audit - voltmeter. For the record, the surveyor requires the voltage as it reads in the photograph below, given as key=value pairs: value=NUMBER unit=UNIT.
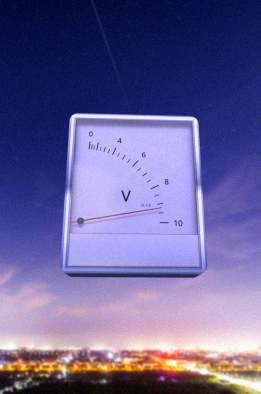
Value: value=9.25 unit=V
